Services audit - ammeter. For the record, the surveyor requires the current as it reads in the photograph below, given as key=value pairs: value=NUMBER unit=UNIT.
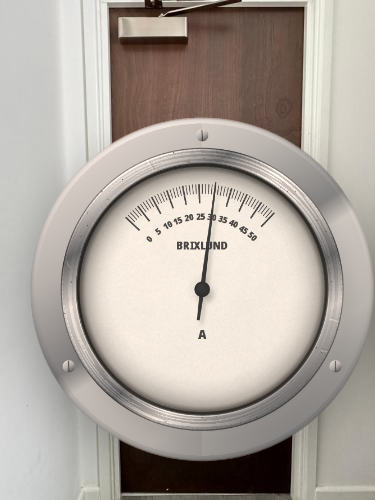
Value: value=30 unit=A
